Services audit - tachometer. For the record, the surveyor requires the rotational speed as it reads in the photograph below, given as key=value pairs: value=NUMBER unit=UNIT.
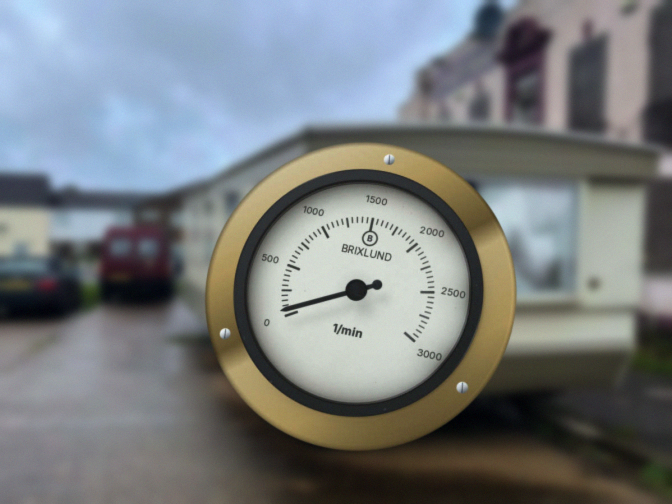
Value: value=50 unit=rpm
